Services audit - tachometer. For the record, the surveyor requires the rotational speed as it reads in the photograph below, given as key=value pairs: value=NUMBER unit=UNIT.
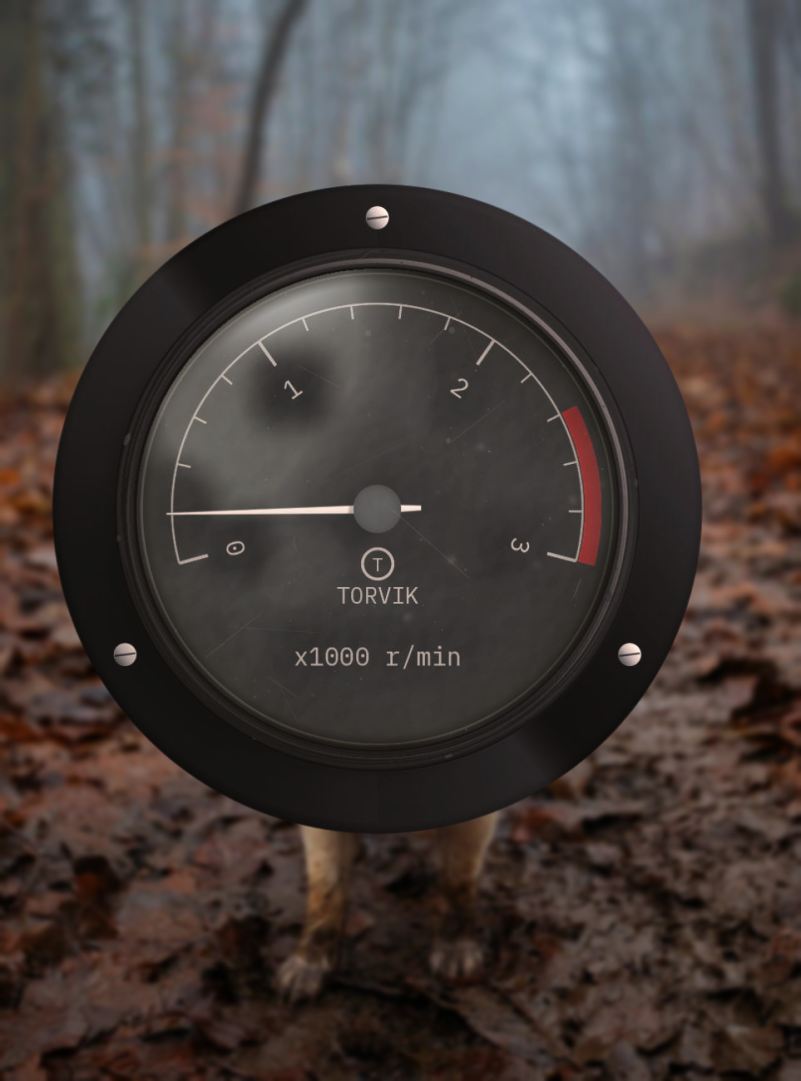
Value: value=200 unit=rpm
